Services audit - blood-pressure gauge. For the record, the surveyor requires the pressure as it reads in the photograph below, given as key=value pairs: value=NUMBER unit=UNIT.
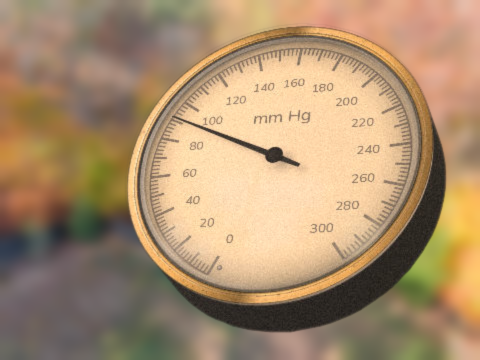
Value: value=90 unit=mmHg
